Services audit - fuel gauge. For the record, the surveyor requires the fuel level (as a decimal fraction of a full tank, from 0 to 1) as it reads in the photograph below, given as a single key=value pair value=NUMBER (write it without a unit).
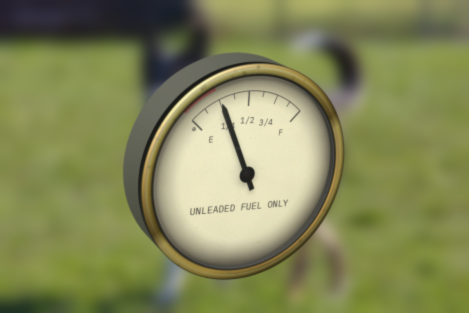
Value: value=0.25
